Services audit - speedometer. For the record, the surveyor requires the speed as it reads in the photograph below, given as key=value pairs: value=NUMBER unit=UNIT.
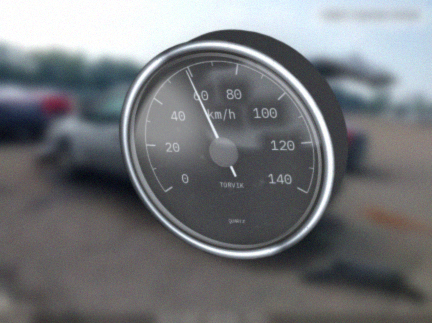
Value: value=60 unit=km/h
